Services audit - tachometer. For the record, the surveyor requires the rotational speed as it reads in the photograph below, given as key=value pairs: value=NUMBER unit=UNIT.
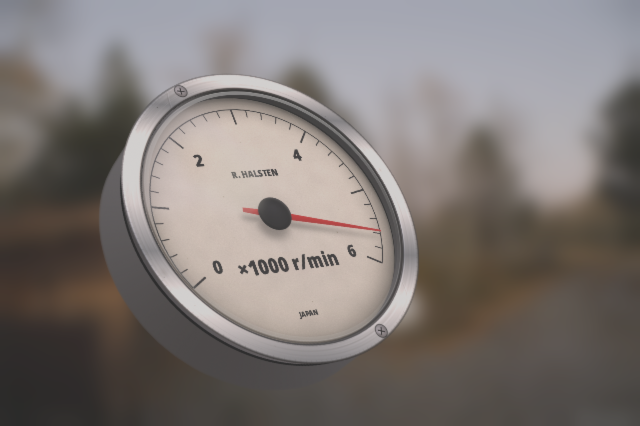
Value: value=5600 unit=rpm
